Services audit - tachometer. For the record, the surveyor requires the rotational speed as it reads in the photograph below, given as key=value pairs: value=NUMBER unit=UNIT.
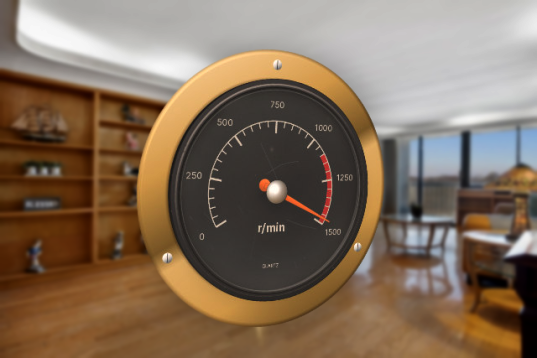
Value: value=1475 unit=rpm
